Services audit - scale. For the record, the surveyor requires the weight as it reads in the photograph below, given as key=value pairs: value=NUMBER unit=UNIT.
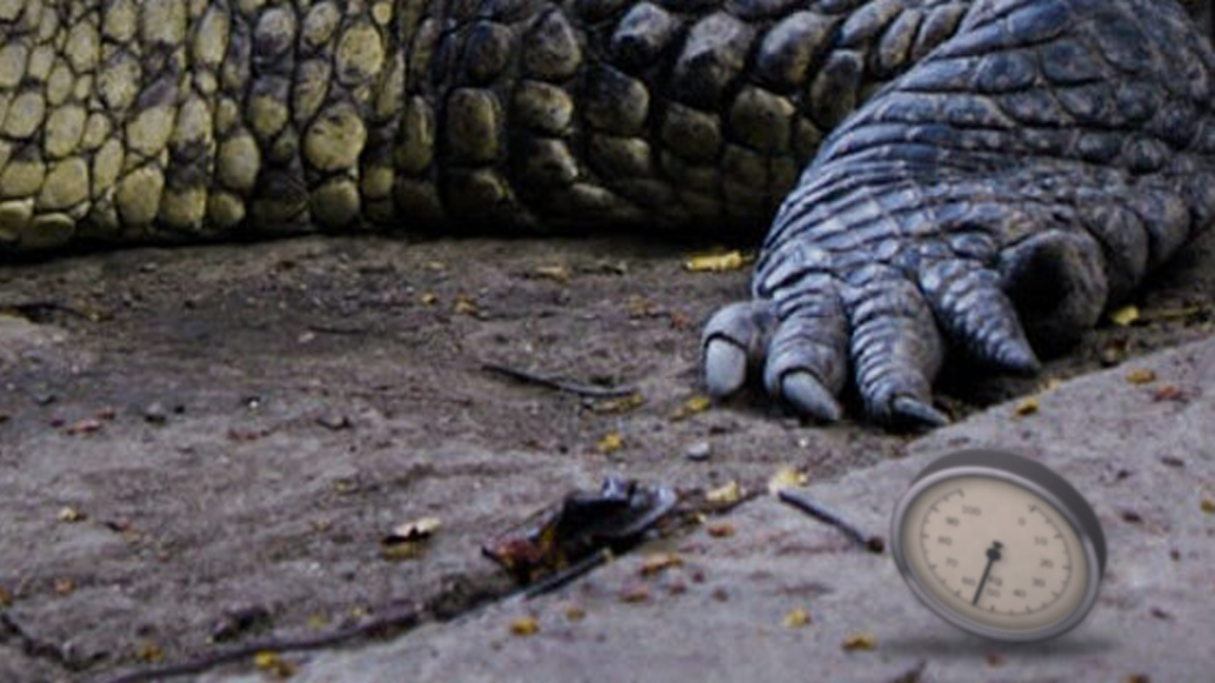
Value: value=55 unit=kg
